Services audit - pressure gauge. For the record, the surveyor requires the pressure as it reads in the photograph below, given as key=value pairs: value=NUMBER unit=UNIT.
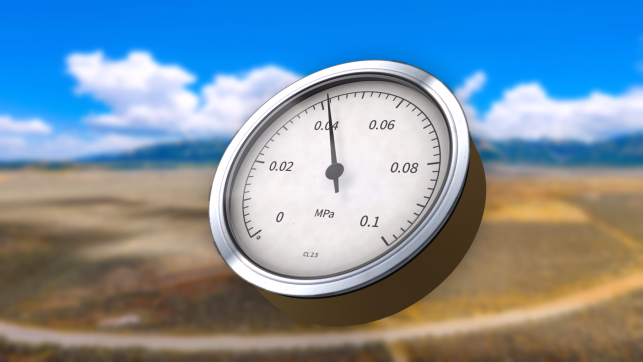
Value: value=0.042 unit=MPa
